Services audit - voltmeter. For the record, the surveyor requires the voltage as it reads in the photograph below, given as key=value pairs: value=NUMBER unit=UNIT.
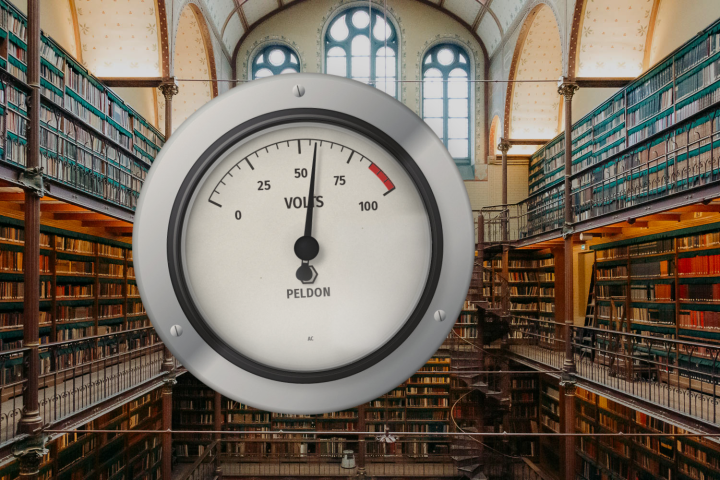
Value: value=57.5 unit=V
